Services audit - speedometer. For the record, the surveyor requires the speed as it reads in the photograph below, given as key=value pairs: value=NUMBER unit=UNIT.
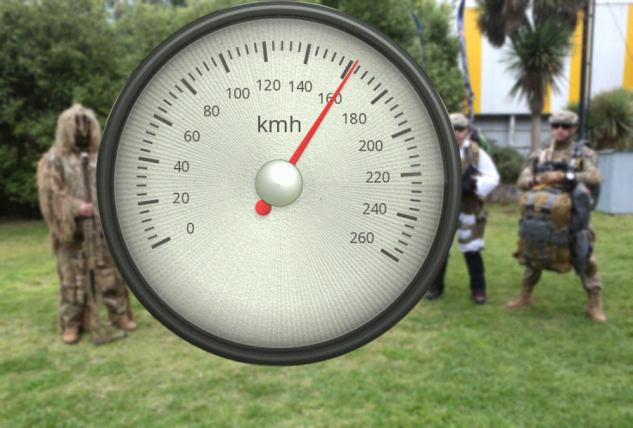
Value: value=162 unit=km/h
